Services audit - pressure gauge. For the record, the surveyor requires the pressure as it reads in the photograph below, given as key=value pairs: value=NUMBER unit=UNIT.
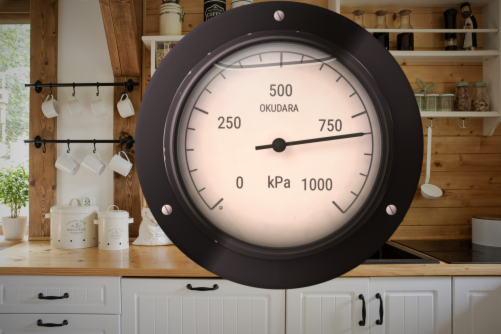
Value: value=800 unit=kPa
